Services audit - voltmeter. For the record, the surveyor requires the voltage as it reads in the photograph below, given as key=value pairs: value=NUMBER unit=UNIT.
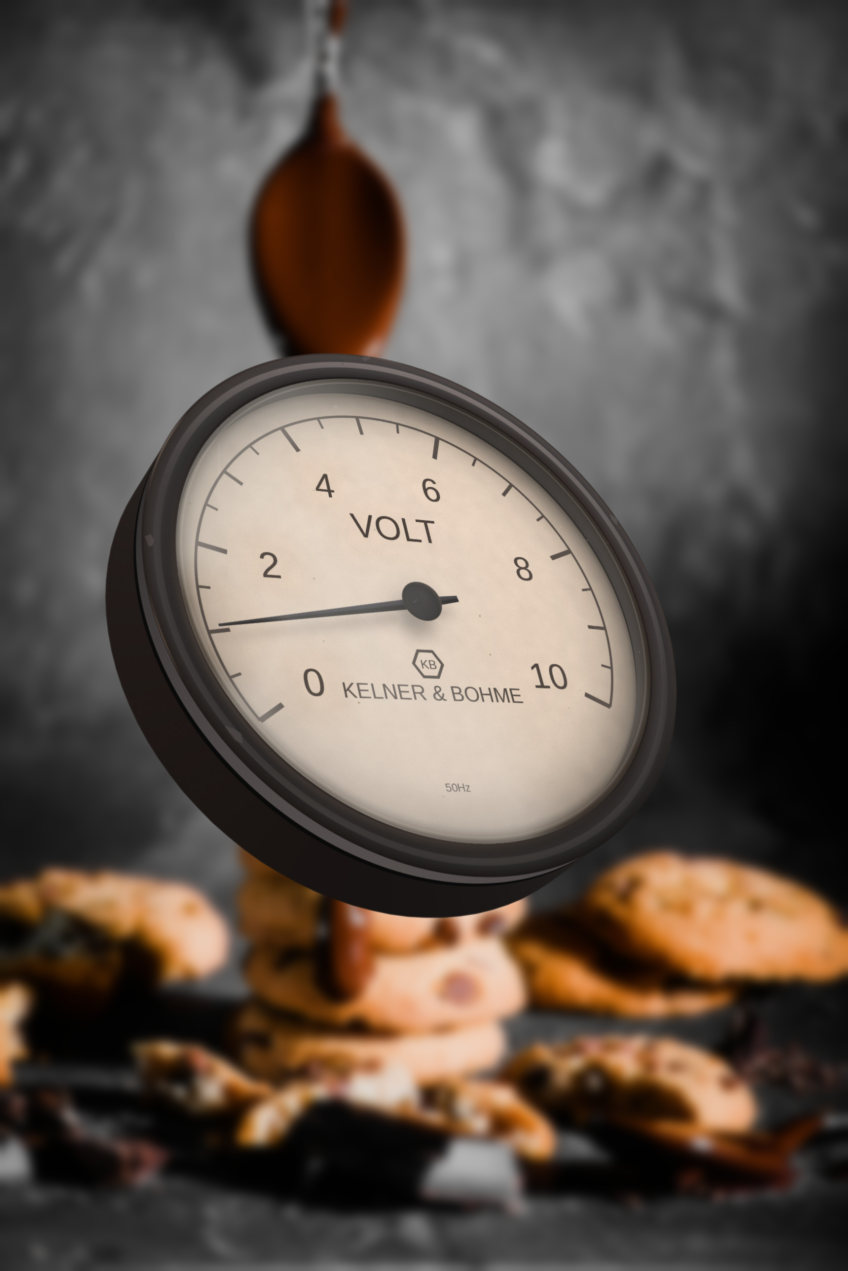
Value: value=1 unit=V
